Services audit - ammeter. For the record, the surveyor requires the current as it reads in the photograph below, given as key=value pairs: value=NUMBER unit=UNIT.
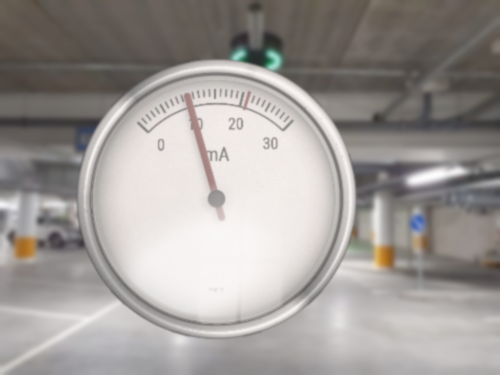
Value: value=10 unit=mA
